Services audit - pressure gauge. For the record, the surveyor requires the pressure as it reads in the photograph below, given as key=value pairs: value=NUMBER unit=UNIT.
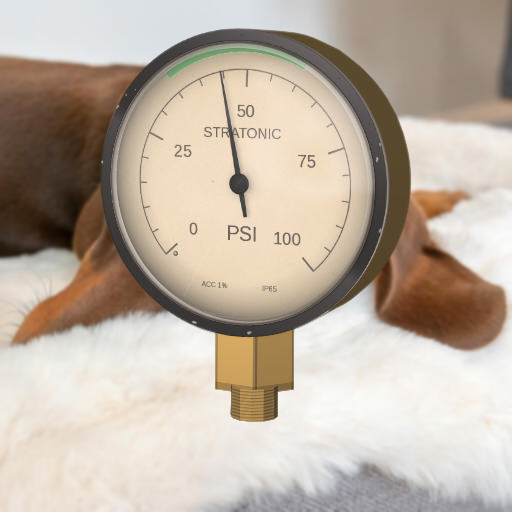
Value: value=45 unit=psi
